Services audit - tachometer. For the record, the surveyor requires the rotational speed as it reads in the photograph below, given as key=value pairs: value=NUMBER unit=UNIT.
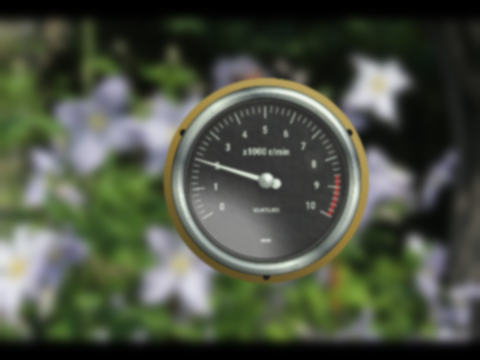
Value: value=2000 unit=rpm
